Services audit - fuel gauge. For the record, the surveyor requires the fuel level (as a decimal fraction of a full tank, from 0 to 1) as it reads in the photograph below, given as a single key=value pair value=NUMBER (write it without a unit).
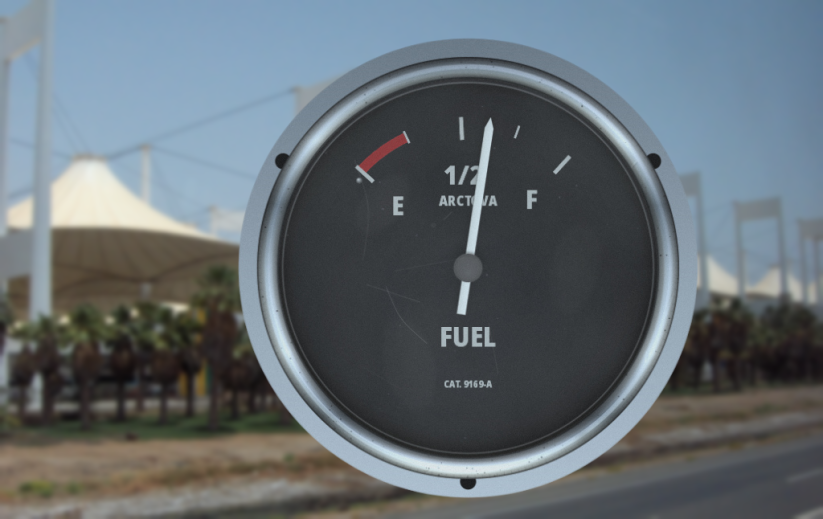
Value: value=0.625
